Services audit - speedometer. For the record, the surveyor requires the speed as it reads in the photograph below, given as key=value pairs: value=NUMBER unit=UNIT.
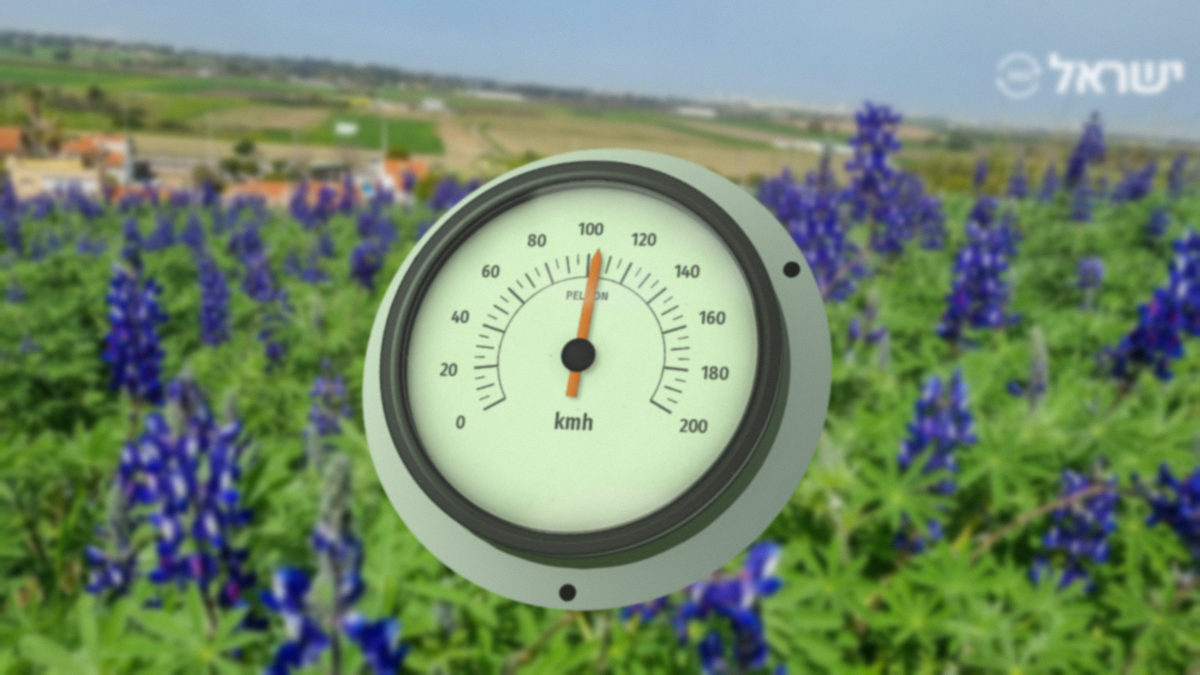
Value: value=105 unit=km/h
